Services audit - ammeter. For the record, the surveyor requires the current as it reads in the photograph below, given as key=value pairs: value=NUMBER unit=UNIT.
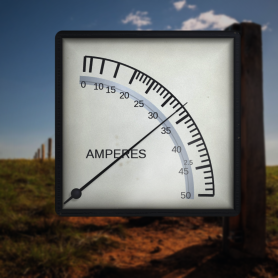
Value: value=33 unit=A
